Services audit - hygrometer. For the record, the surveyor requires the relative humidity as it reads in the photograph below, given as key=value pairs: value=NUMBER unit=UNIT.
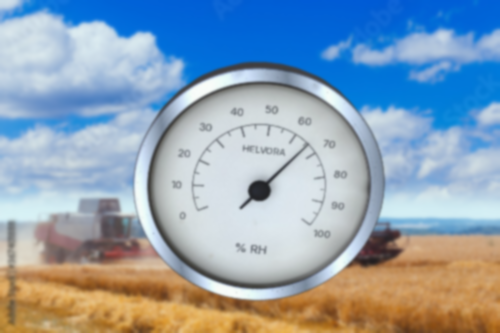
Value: value=65 unit=%
